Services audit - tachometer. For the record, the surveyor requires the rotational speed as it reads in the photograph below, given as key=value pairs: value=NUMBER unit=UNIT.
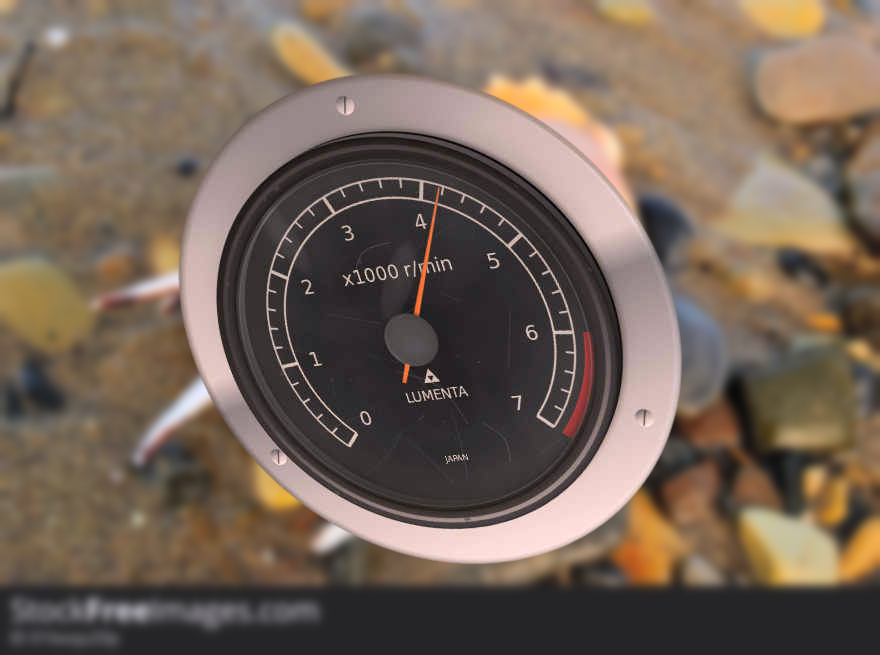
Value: value=4200 unit=rpm
